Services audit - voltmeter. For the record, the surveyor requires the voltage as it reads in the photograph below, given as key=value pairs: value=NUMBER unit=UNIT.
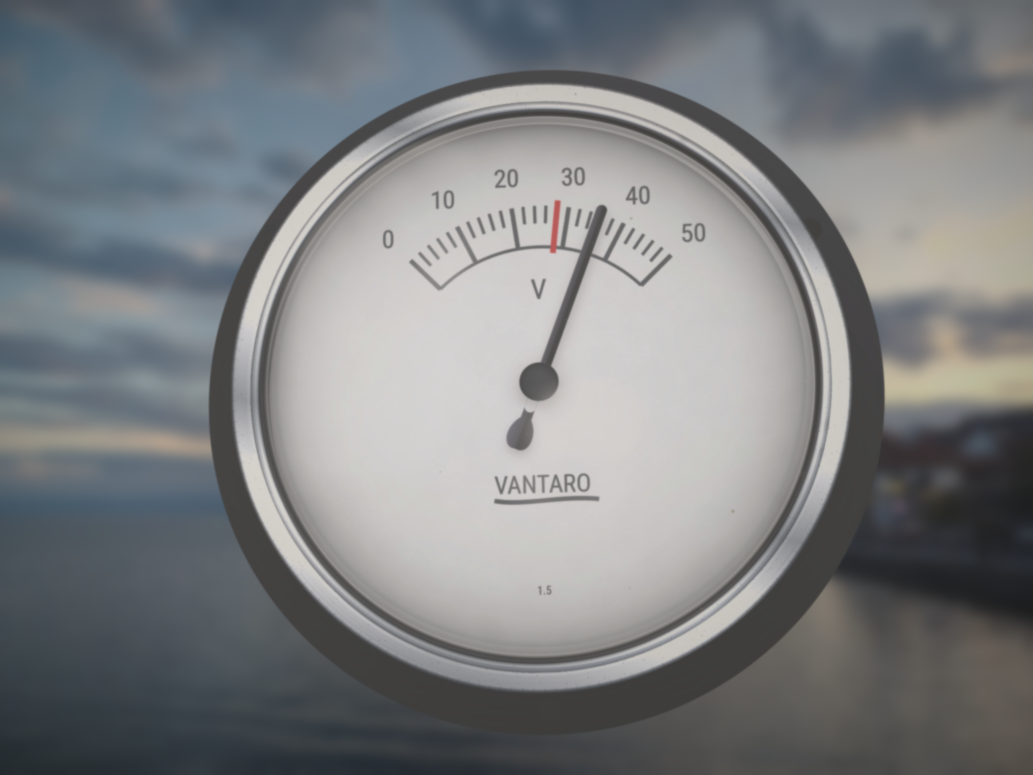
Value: value=36 unit=V
